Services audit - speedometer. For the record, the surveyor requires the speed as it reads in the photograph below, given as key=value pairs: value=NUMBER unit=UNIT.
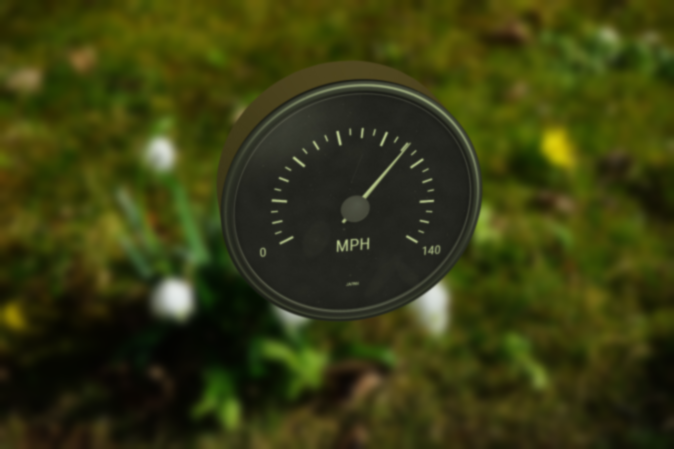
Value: value=90 unit=mph
